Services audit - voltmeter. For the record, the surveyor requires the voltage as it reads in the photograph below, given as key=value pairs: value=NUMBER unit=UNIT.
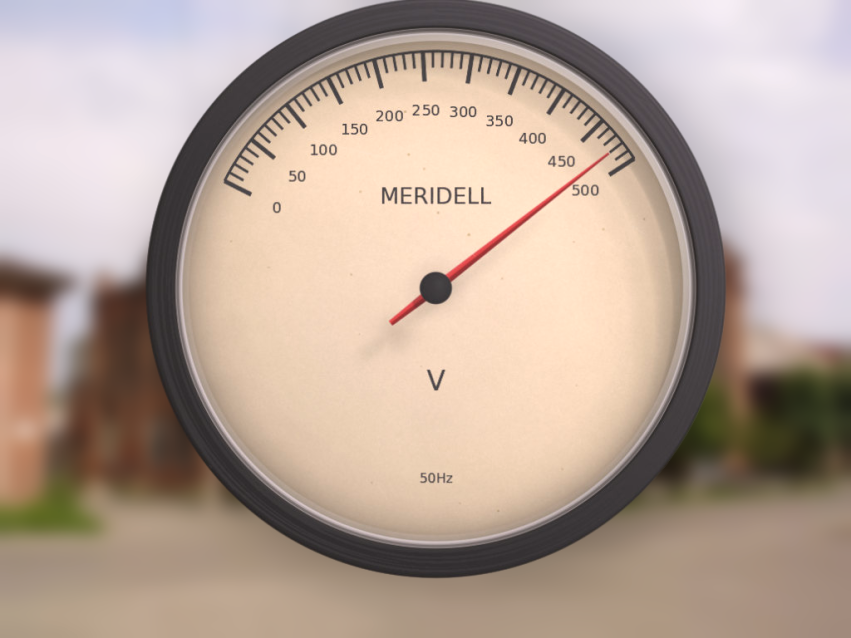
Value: value=480 unit=V
